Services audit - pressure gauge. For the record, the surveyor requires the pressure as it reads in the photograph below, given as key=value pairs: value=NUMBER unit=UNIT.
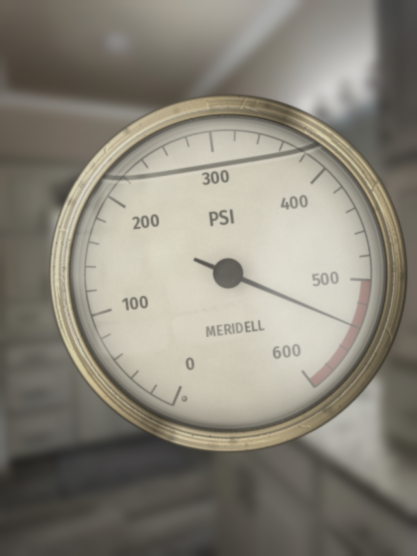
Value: value=540 unit=psi
